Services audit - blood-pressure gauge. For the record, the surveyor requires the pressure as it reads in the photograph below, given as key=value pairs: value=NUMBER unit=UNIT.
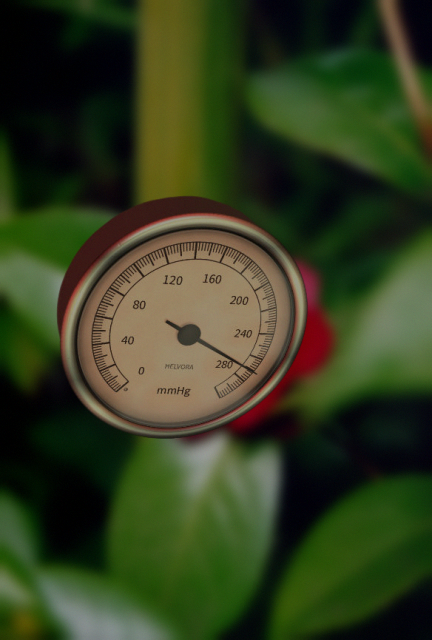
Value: value=270 unit=mmHg
